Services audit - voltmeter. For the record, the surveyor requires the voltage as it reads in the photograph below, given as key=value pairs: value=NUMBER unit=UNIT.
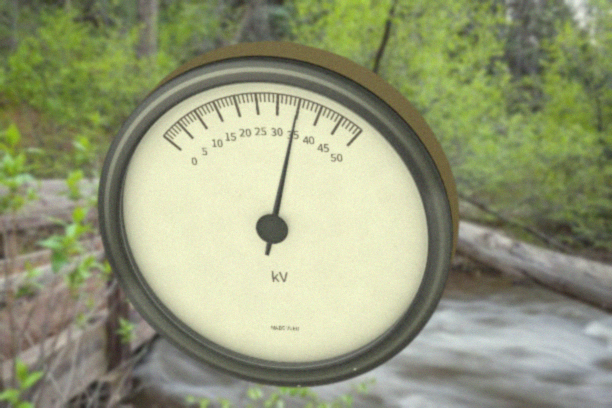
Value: value=35 unit=kV
